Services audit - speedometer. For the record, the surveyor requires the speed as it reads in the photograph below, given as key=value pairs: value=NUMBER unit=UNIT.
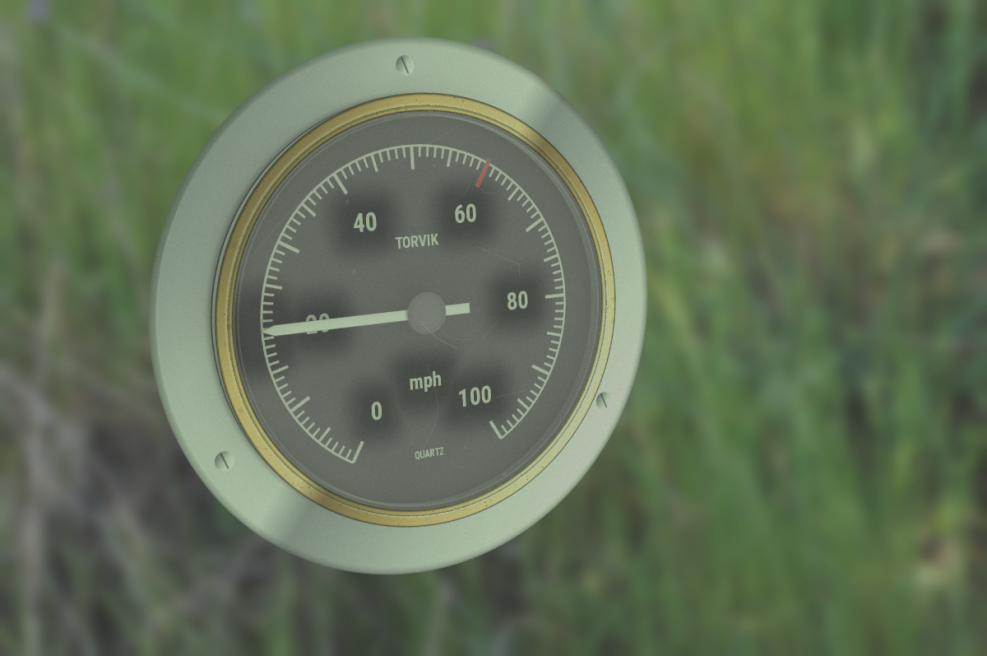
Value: value=20 unit=mph
